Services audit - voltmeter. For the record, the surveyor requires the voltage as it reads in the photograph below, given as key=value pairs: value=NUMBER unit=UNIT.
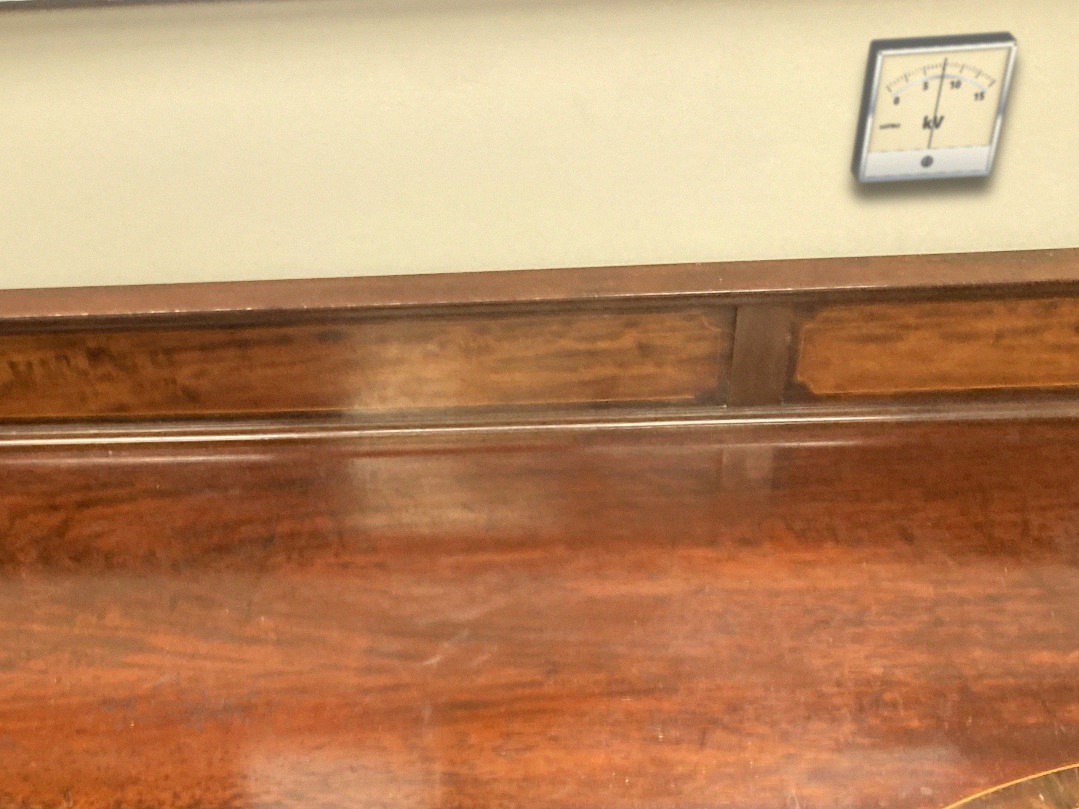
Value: value=7.5 unit=kV
